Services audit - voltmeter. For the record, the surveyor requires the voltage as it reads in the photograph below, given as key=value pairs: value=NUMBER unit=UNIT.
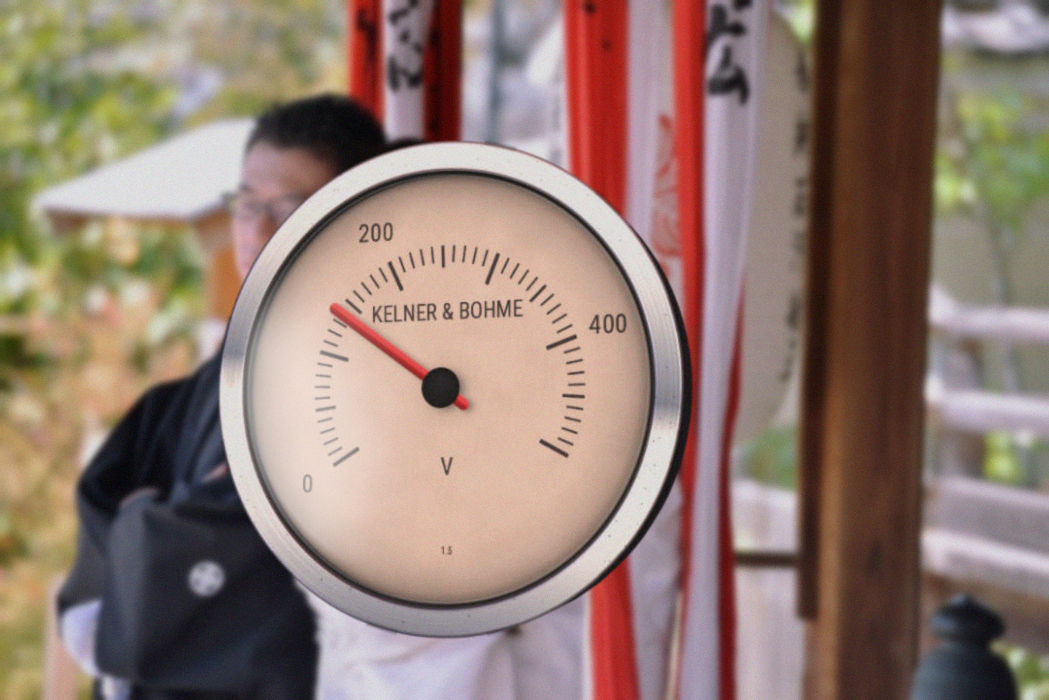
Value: value=140 unit=V
